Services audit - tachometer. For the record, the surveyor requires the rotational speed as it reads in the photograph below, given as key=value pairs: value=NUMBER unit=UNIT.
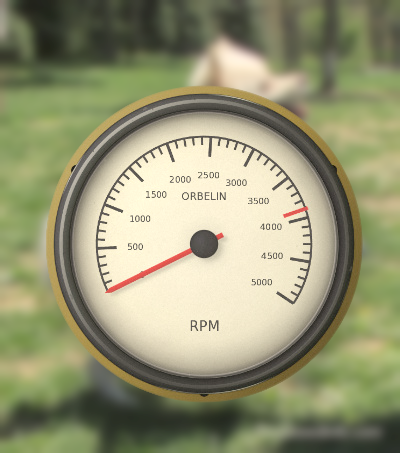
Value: value=0 unit=rpm
